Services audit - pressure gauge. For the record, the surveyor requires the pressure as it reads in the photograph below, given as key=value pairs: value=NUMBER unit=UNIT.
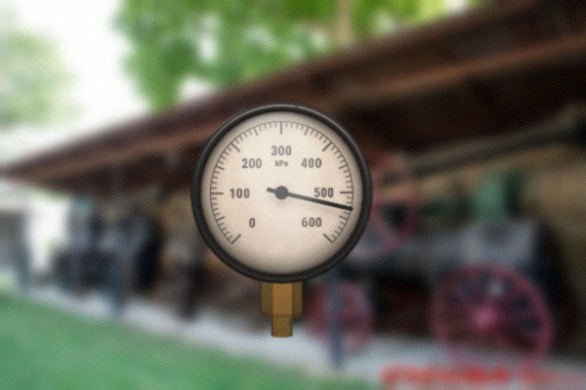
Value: value=530 unit=kPa
